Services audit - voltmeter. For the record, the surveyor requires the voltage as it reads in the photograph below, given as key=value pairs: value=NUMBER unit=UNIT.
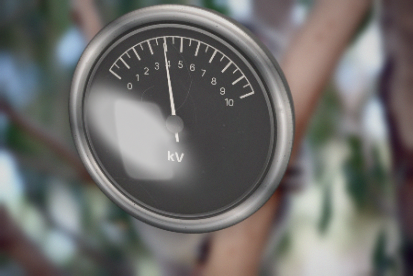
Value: value=4 unit=kV
